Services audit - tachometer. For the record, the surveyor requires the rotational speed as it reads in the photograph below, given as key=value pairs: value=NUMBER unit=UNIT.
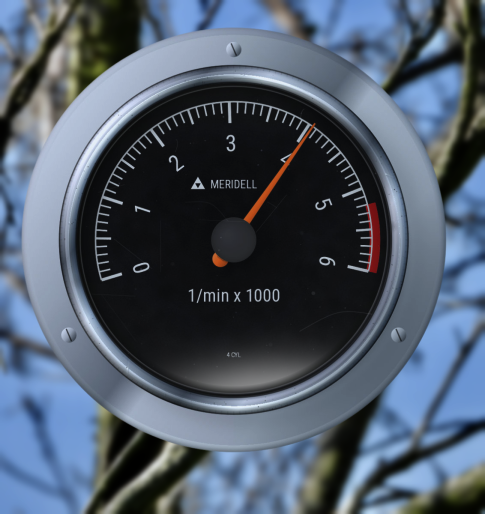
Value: value=4050 unit=rpm
